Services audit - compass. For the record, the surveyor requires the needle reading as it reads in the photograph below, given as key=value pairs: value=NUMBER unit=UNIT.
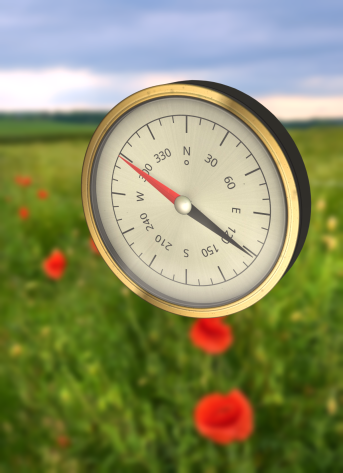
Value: value=300 unit=°
